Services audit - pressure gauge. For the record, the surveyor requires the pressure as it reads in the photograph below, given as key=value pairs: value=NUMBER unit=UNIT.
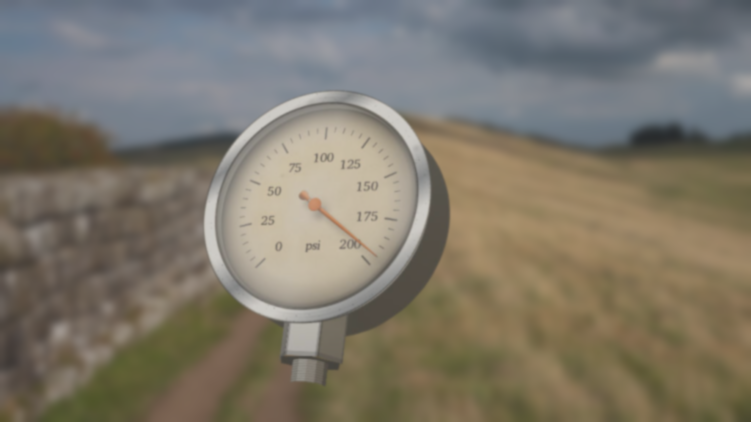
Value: value=195 unit=psi
